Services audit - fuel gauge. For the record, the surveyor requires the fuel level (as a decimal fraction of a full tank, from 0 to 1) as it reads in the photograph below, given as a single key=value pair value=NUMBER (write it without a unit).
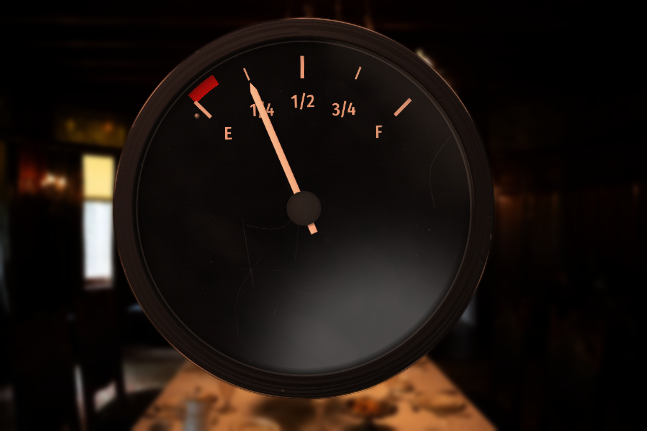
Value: value=0.25
